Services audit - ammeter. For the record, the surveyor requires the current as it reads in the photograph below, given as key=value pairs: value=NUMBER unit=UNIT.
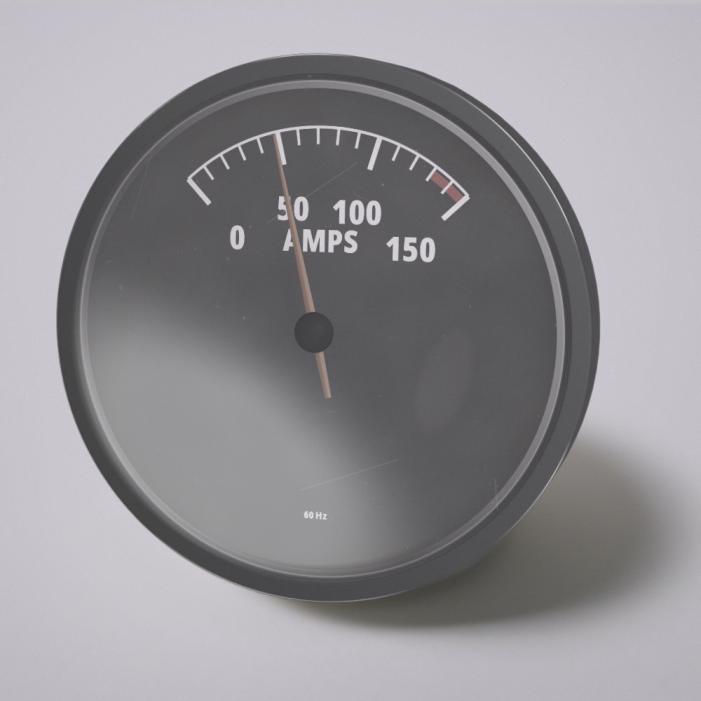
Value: value=50 unit=A
